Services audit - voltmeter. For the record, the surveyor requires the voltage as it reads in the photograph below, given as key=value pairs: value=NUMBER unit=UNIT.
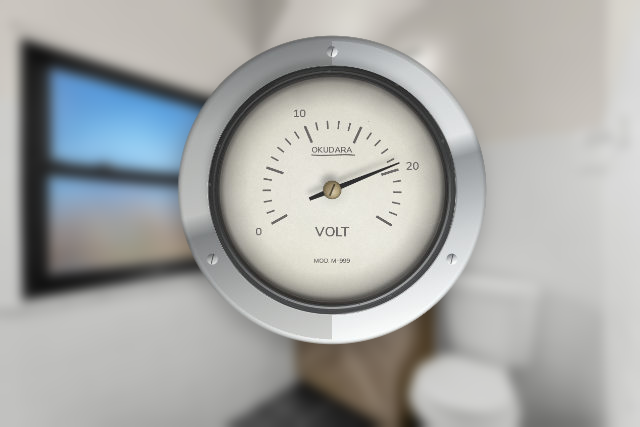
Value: value=19.5 unit=V
